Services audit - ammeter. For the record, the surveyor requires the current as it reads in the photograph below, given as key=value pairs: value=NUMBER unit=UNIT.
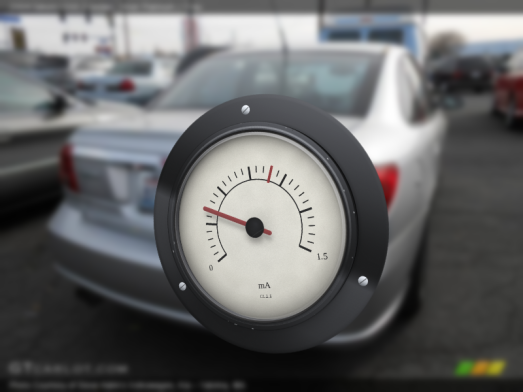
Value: value=0.35 unit=mA
